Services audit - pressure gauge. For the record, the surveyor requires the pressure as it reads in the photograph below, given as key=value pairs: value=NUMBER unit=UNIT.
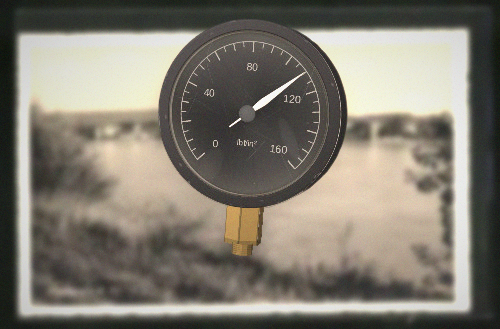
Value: value=110 unit=psi
